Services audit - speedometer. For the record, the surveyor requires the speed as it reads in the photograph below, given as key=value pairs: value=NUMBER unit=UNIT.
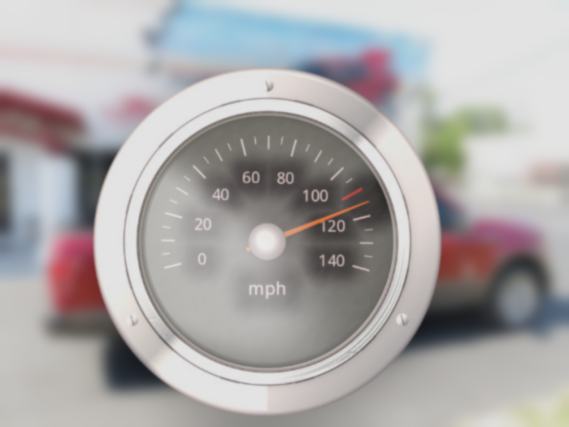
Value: value=115 unit=mph
